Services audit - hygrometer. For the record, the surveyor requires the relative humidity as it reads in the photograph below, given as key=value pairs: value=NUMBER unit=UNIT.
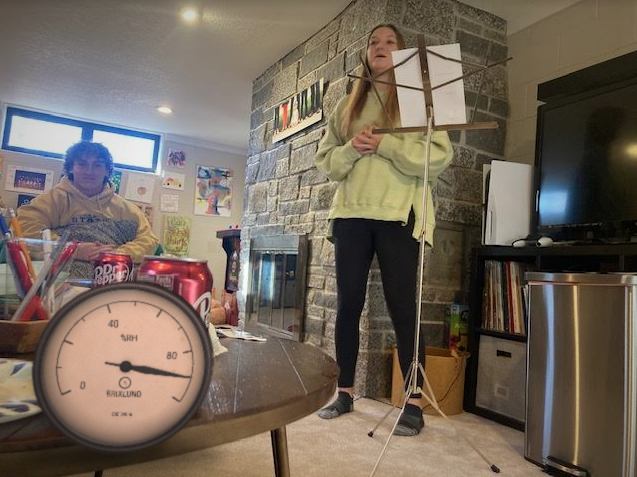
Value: value=90 unit=%
